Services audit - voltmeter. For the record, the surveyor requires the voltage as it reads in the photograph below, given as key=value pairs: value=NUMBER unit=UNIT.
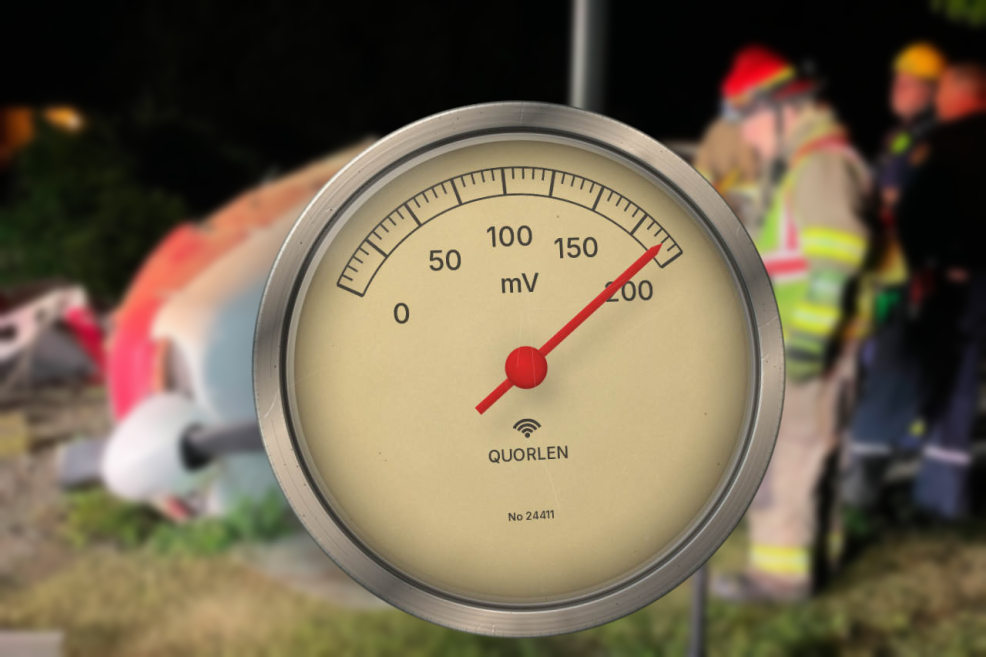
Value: value=190 unit=mV
